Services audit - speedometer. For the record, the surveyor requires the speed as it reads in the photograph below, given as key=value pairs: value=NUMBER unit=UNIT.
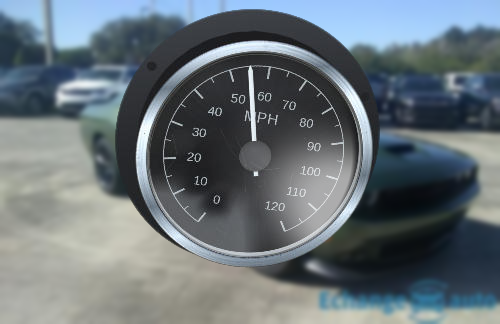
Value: value=55 unit=mph
